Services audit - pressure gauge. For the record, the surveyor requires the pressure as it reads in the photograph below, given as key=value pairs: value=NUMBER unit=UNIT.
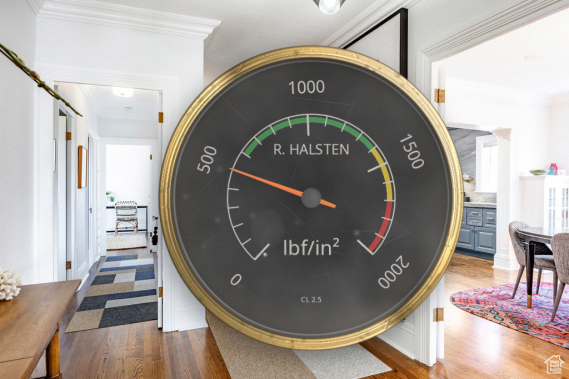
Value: value=500 unit=psi
